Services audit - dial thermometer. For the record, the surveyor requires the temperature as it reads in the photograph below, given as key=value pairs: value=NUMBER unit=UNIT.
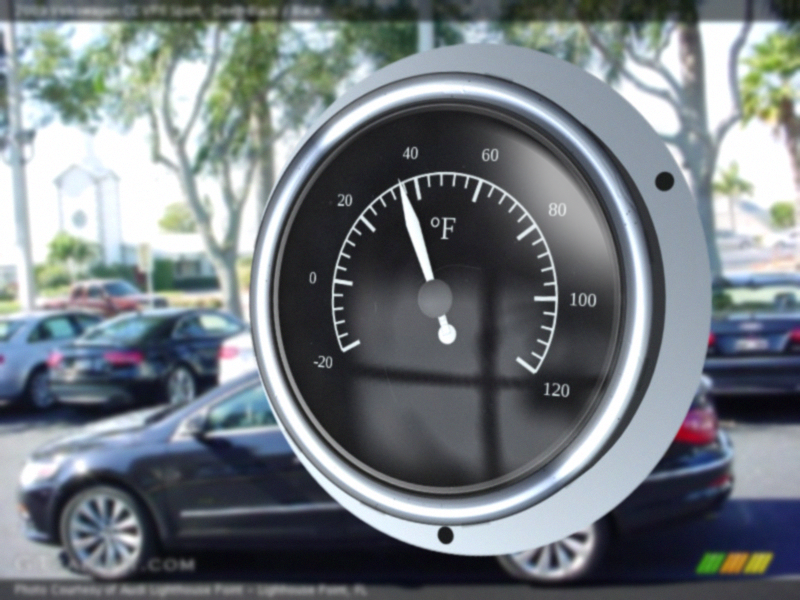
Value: value=36 unit=°F
